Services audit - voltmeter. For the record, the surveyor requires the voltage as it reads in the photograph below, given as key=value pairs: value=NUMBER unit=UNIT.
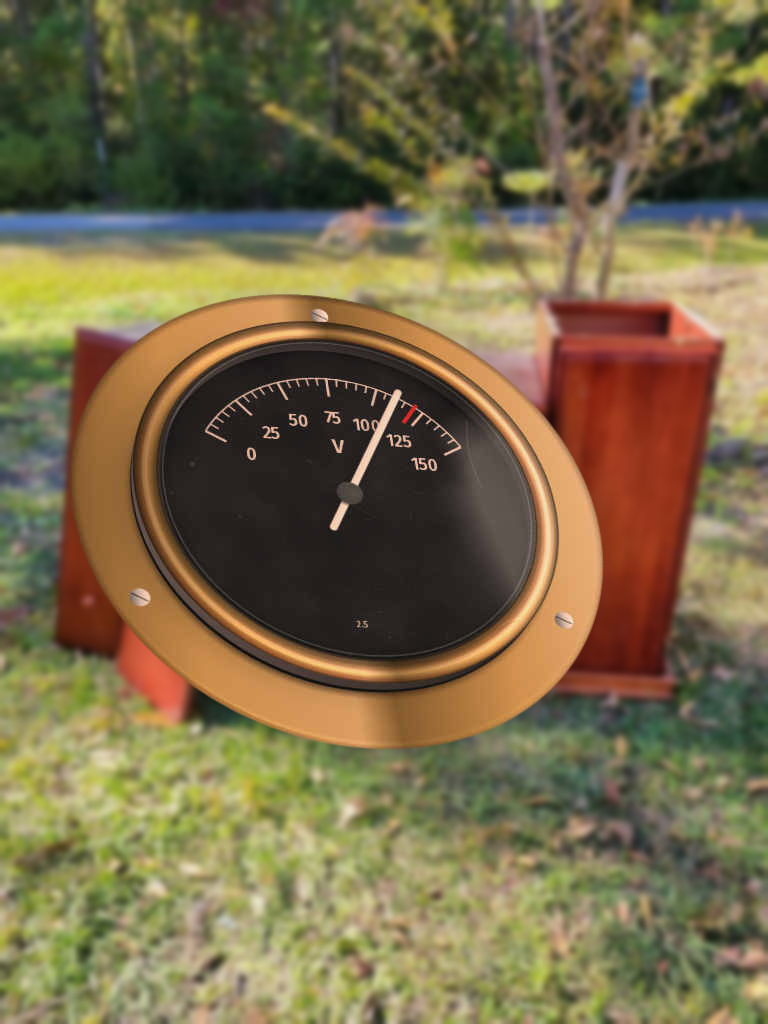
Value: value=110 unit=V
